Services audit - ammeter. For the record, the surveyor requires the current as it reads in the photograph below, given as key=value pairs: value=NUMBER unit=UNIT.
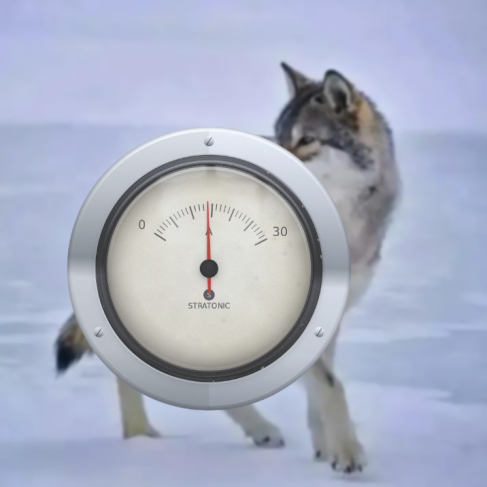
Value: value=14 unit=A
